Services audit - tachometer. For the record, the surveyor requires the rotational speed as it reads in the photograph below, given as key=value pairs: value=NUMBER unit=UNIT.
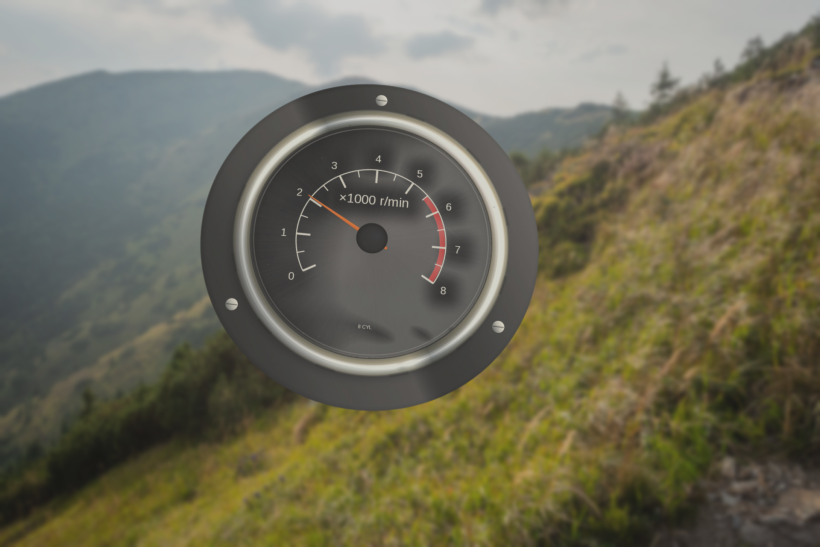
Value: value=2000 unit=rpm
